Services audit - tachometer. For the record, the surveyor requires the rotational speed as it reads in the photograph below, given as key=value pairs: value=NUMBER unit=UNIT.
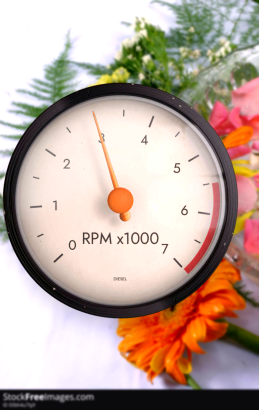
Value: value=3000 unit=rpm
